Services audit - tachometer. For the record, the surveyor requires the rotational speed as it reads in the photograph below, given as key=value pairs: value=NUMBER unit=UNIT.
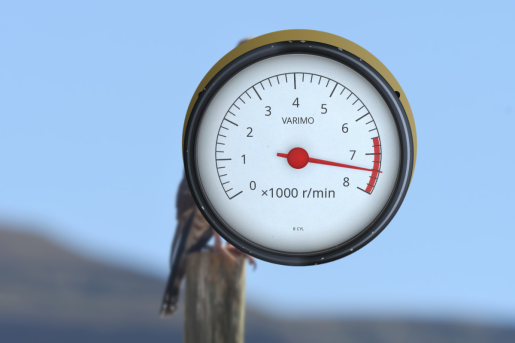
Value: value=7400 unit=rpm
